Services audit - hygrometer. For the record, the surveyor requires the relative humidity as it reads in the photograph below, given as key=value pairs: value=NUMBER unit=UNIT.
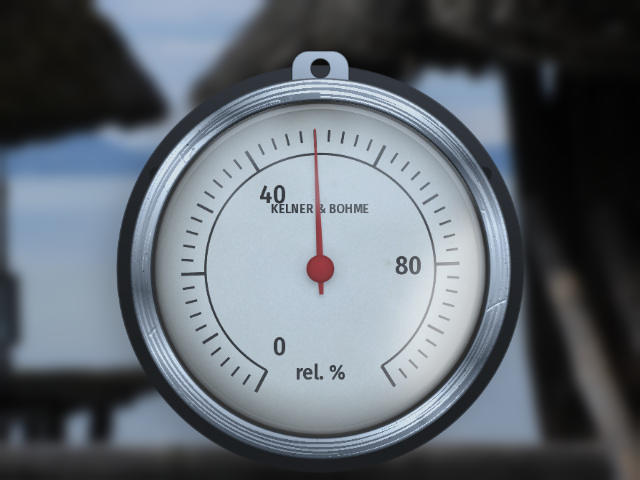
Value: value=50 unit=%
